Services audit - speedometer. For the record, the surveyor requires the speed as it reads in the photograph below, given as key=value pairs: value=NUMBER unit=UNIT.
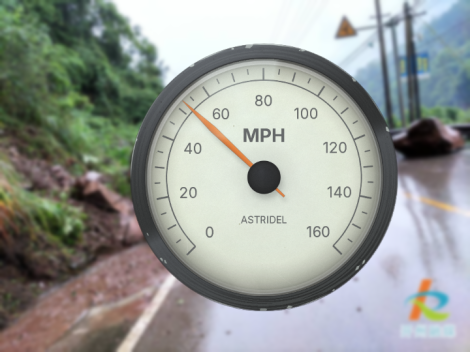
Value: value=52.5 unit=mph
